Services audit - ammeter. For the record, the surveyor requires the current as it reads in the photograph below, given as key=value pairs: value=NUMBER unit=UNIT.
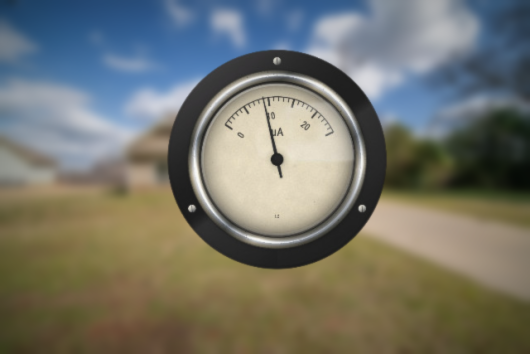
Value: value=9 unit=µA
